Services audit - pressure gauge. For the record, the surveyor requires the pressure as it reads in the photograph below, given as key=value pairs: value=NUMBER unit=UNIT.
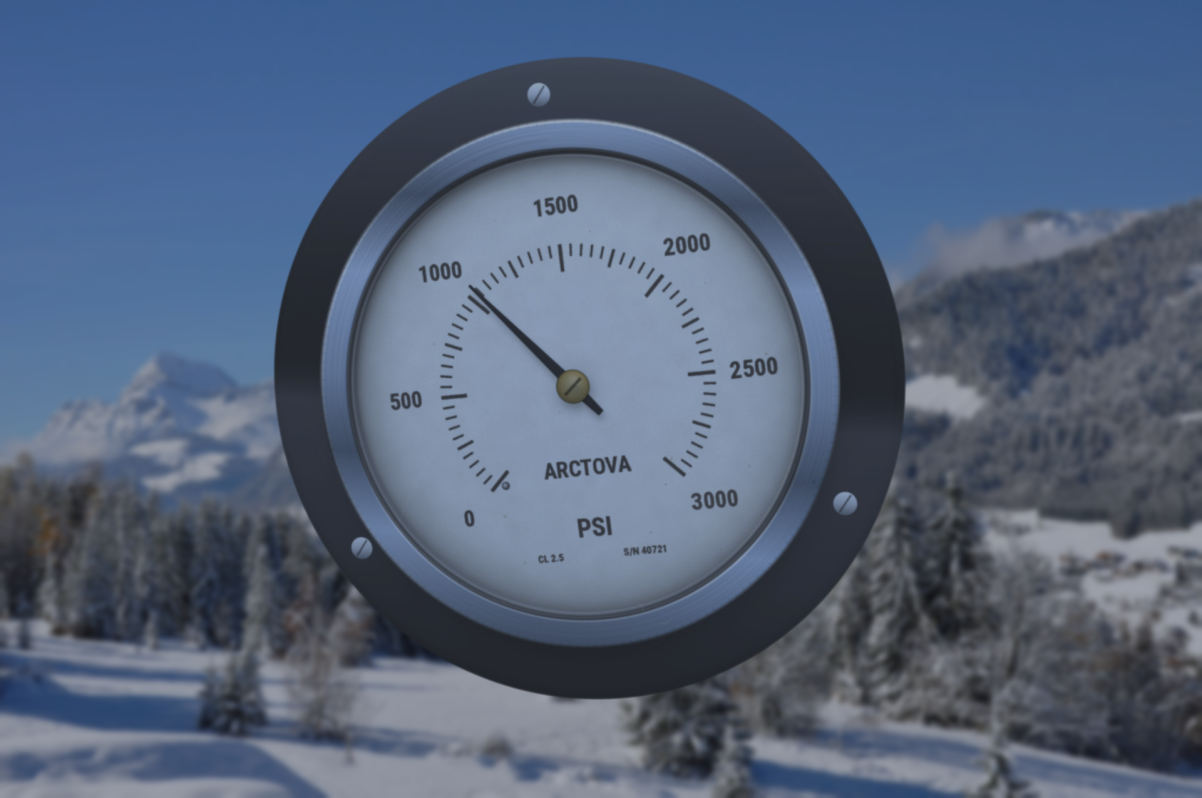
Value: value=1050 unit=psi
